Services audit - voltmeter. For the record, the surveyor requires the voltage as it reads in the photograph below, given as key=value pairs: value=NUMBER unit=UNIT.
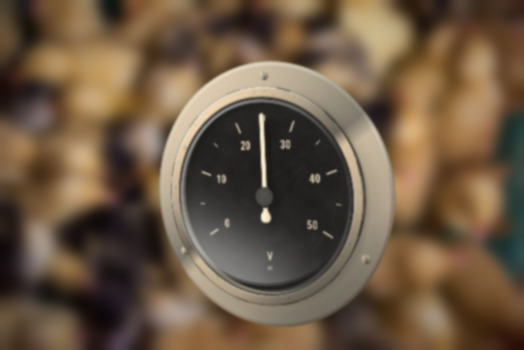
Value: value=25 unit=V
